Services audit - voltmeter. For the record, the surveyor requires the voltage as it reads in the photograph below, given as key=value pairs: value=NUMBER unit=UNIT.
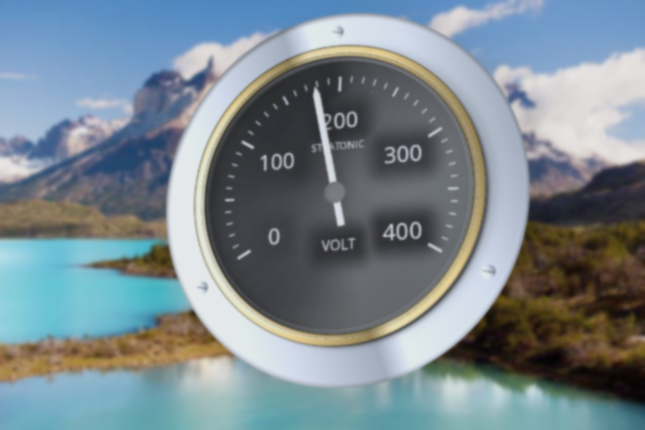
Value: value=180 unit=V
